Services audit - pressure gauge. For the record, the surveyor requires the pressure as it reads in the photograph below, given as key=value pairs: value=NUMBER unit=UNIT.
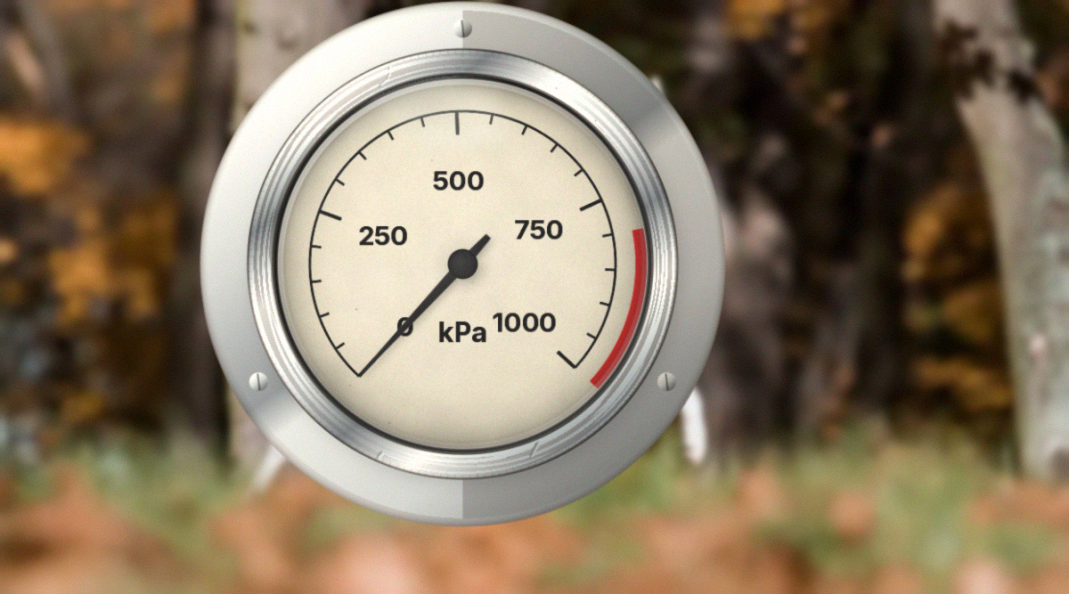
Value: value=0 unit=kPa
